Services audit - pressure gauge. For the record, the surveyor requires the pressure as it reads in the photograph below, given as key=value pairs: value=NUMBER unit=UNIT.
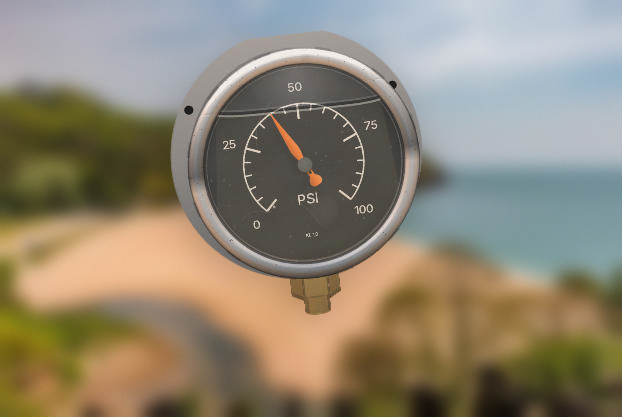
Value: value=40 unit=psi
